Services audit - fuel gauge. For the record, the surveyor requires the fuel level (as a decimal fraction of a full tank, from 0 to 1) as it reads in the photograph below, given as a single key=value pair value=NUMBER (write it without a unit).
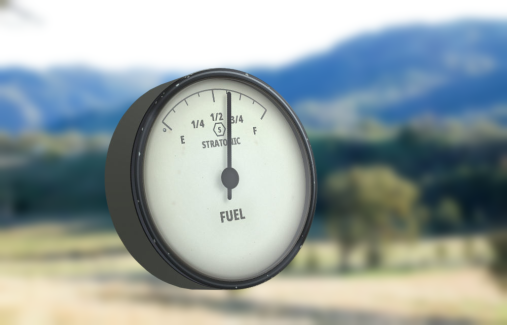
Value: value=0.625
